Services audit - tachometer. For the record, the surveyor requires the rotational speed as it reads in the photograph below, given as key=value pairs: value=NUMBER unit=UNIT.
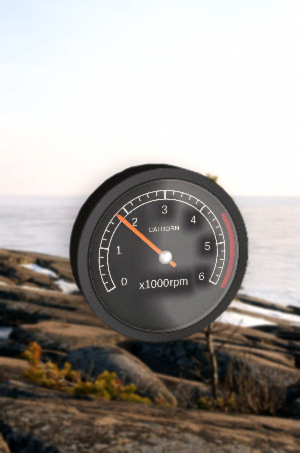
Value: value=1800 unit=rpm
